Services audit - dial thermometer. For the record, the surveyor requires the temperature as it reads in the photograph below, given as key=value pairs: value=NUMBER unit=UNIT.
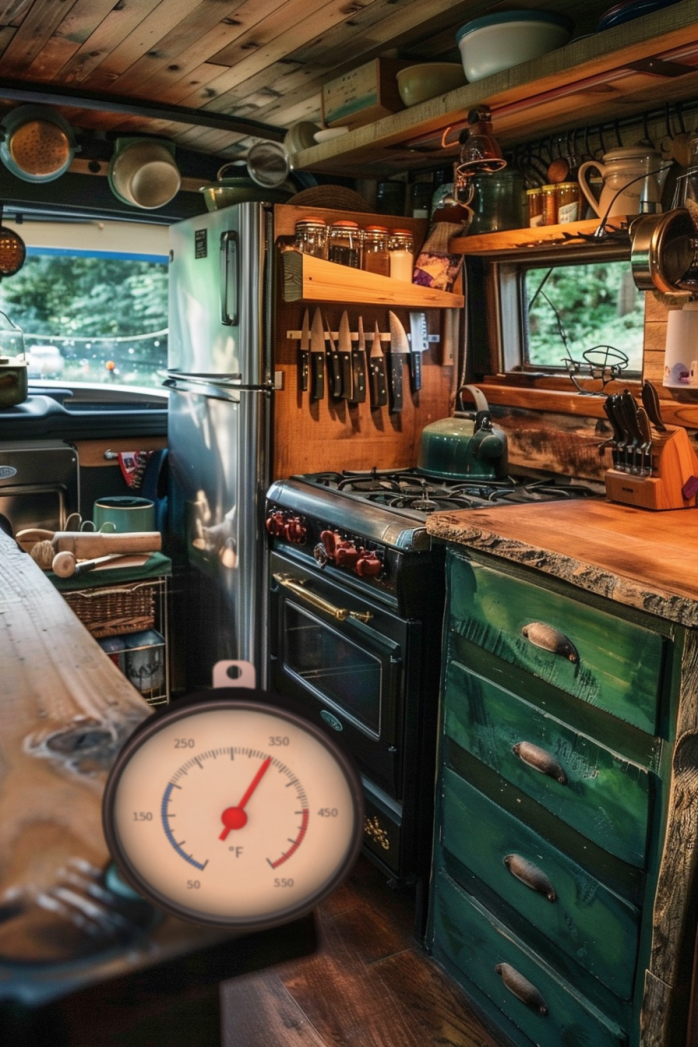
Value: value=350 unit=°F
